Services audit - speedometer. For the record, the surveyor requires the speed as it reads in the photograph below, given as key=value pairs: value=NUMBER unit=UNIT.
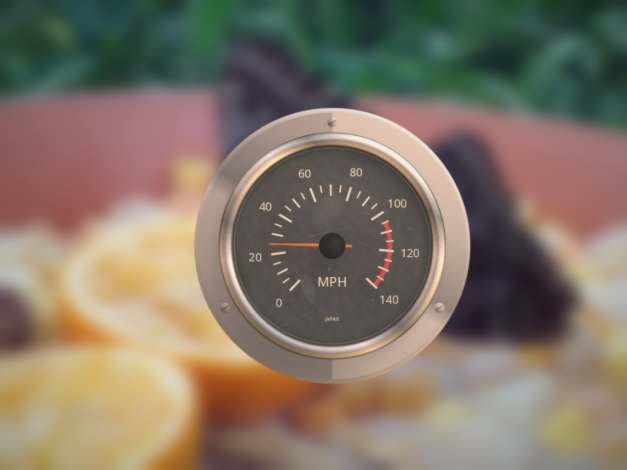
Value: value=25 unit=mph
